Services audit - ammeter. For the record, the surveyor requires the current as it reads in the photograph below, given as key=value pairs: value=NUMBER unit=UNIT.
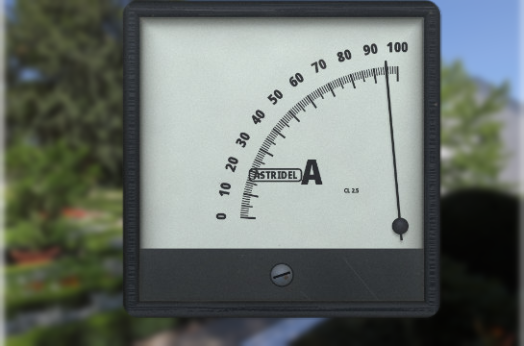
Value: value=95 unit=A
